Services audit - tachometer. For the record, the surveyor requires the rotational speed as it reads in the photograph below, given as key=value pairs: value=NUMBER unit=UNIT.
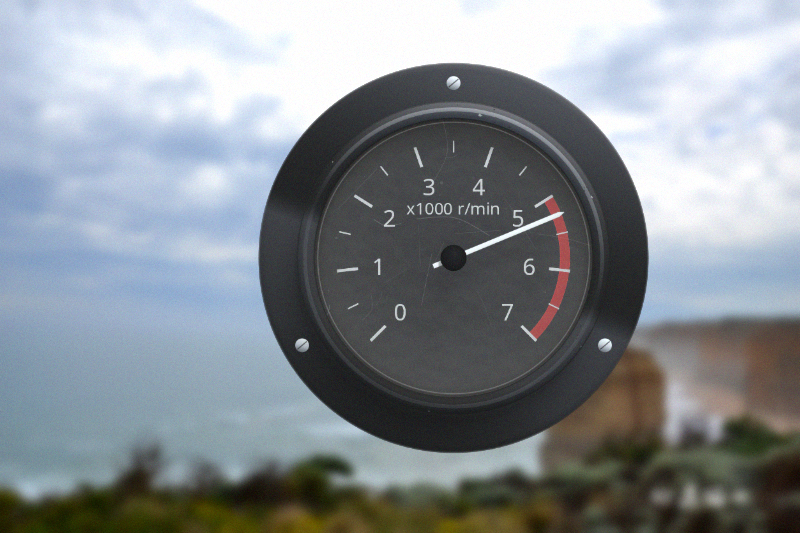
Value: value=5250 unit=rpm
